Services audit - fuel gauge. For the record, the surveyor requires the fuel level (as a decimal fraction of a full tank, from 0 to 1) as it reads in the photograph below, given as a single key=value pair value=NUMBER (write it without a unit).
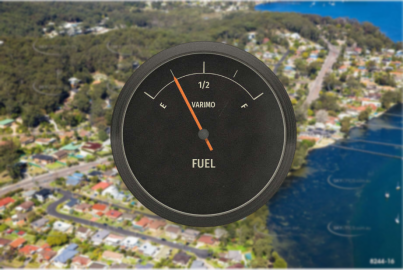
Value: value=0.25
